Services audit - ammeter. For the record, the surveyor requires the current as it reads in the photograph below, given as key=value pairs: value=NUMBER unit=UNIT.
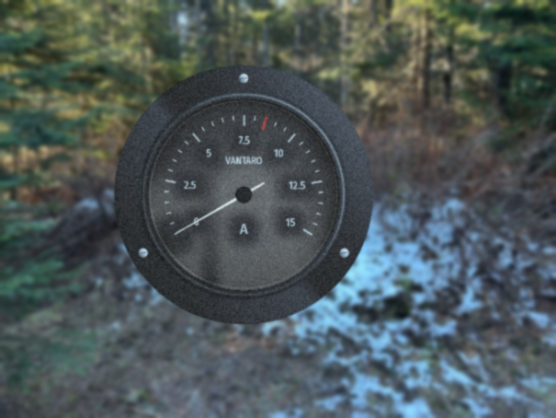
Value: value=0 unit=A
